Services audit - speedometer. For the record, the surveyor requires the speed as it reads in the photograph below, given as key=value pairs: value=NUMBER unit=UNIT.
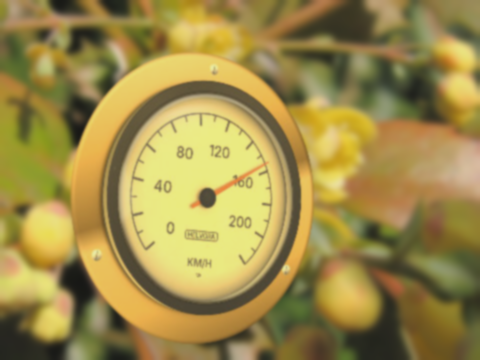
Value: value=155 unit=km/h
